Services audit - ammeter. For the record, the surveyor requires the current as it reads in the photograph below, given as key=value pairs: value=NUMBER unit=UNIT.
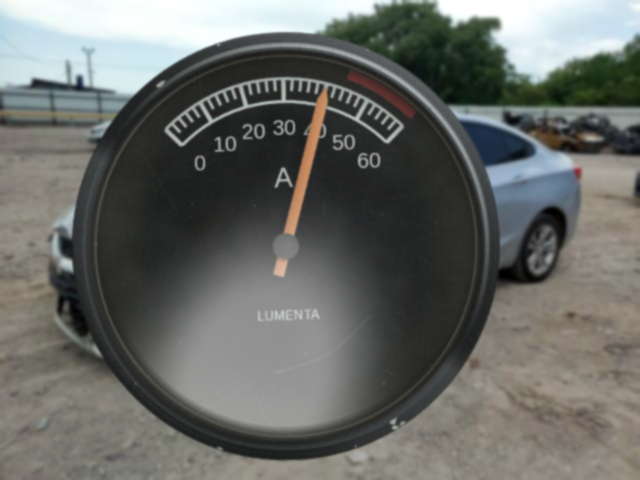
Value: value=40 unit=A
